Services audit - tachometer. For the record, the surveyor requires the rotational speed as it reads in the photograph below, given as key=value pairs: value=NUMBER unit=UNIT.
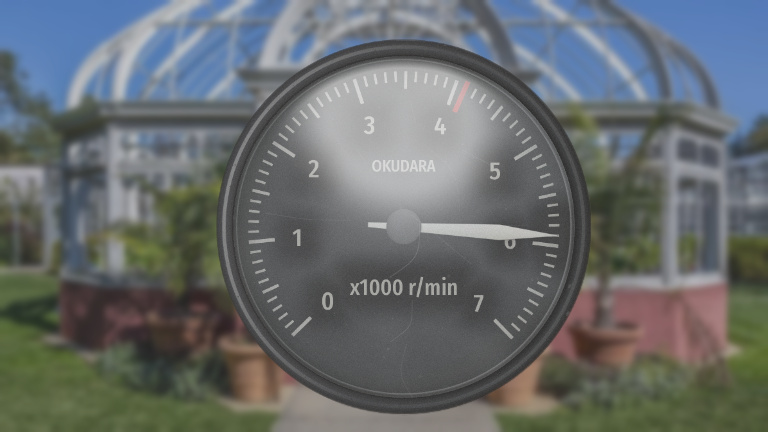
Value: value=5900 unit=rpm
